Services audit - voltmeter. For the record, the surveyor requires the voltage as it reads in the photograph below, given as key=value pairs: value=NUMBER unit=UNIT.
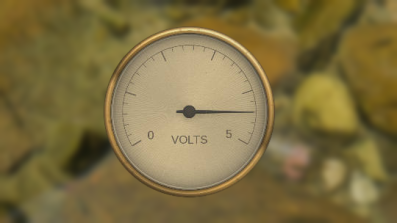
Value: value=4.4 unit=V
